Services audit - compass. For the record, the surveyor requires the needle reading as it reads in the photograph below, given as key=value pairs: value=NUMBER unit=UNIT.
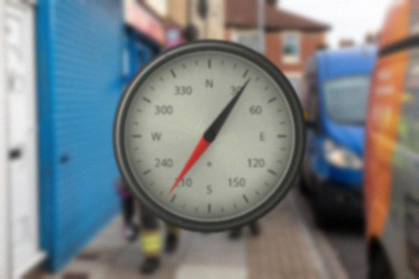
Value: value=215 unit=°
